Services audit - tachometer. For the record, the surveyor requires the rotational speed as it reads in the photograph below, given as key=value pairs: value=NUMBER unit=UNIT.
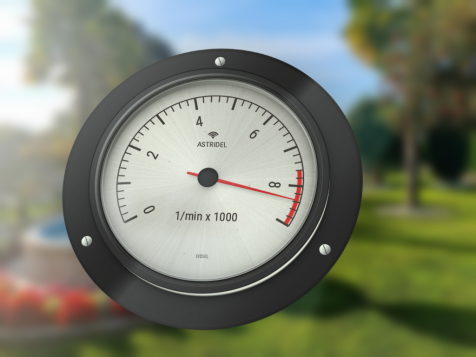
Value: value=8400 unit=rpm
